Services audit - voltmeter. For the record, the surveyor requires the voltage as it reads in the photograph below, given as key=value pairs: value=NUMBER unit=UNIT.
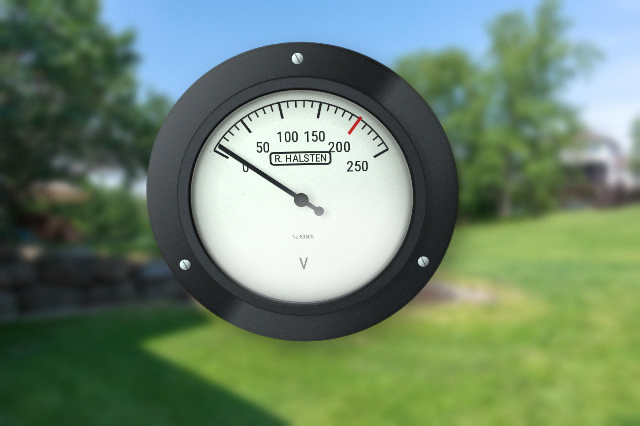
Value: value=10 unit=V
